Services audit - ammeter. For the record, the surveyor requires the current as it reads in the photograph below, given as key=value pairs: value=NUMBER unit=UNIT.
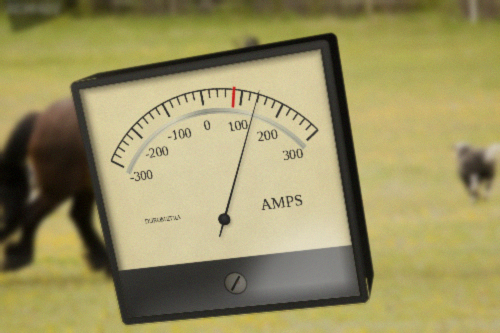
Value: value=140 unit=A
